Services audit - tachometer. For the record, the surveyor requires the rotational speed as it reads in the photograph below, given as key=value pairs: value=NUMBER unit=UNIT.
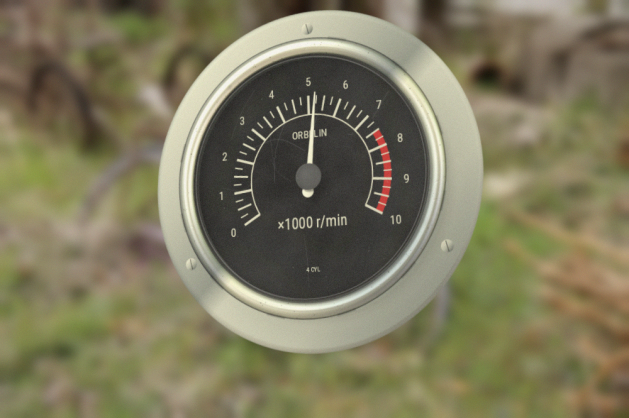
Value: value=5250 unit=rpm
